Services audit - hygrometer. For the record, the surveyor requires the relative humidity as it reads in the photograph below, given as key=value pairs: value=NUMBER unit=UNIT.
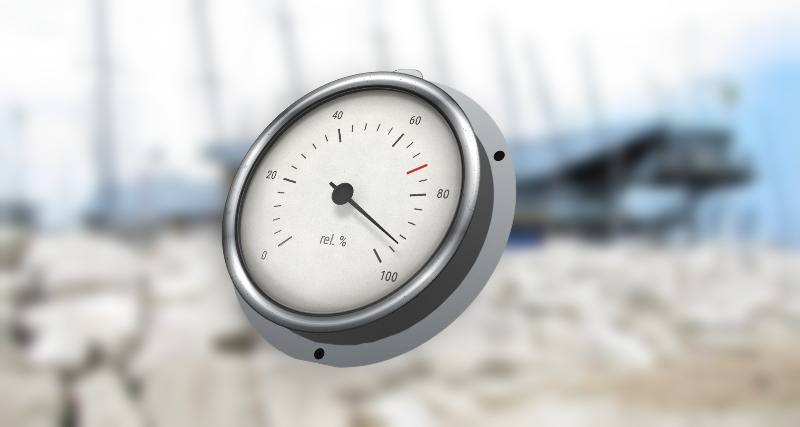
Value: value=94 unit=%
